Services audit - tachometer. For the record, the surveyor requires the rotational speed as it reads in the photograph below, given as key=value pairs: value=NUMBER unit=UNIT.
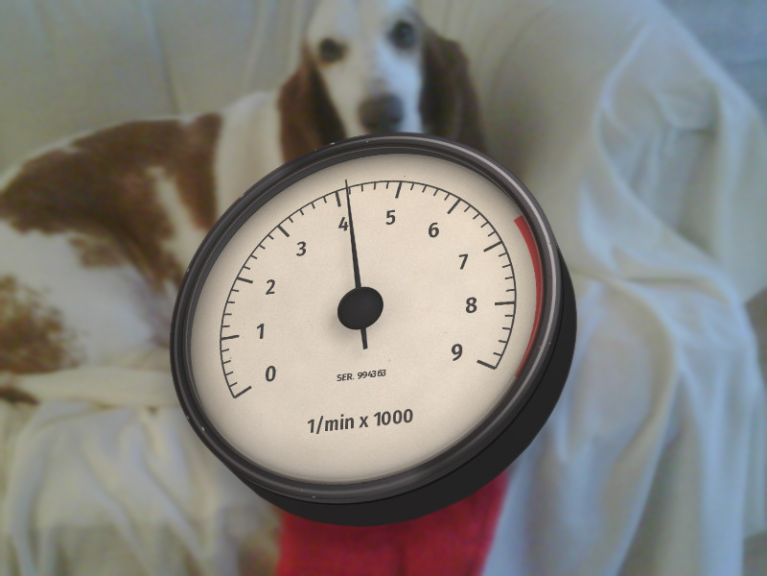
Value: value=4200 unit=rpm
